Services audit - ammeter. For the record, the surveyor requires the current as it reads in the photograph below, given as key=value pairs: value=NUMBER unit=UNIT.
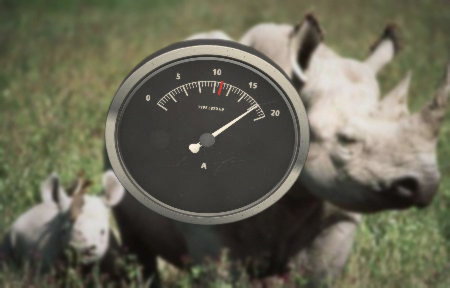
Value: value=17.5 unit=A
